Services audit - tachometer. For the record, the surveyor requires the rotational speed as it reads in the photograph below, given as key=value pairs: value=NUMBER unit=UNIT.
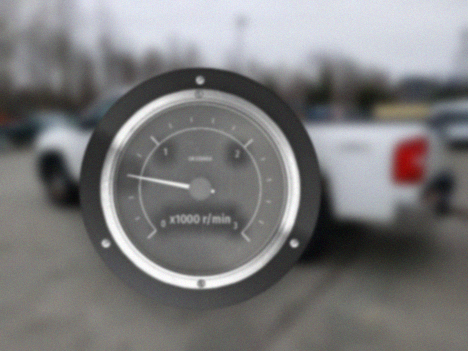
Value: value=600 unit=rpm
